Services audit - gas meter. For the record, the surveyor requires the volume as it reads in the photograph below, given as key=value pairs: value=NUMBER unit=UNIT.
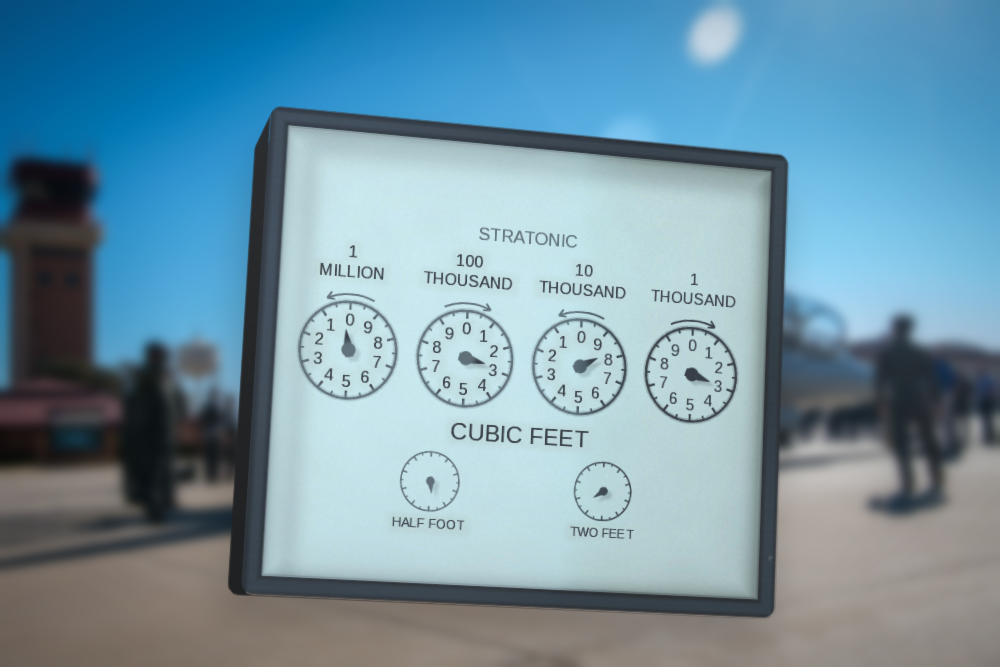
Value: value=28300 unit=ft³
